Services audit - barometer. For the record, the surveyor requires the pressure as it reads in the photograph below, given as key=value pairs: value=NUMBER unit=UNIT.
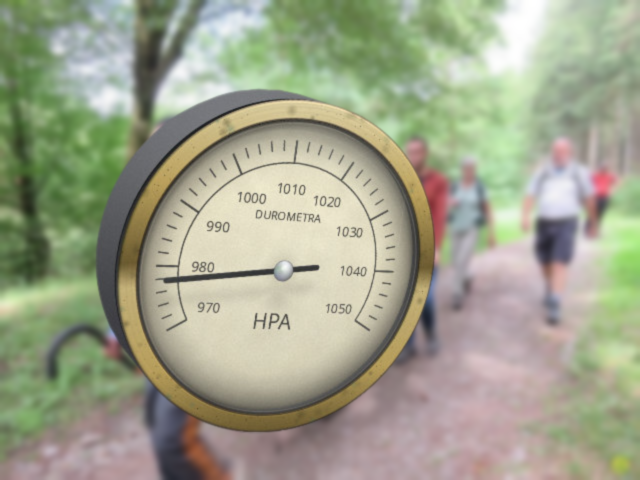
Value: value=978 unit=hPa
